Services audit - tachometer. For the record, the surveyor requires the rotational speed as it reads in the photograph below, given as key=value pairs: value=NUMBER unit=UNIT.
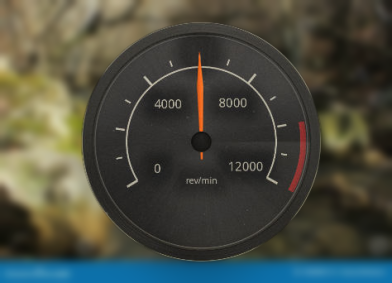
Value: value=6000 unit=rpm
